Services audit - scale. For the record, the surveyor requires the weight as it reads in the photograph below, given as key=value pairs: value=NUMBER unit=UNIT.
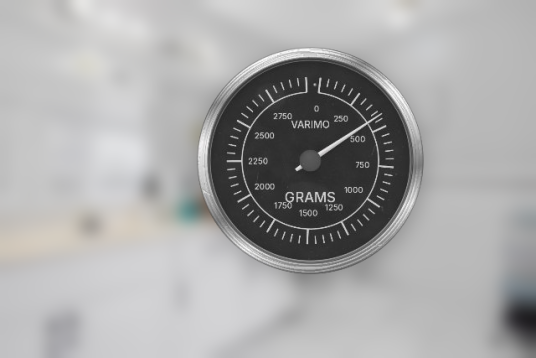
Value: value=425 unit=g
